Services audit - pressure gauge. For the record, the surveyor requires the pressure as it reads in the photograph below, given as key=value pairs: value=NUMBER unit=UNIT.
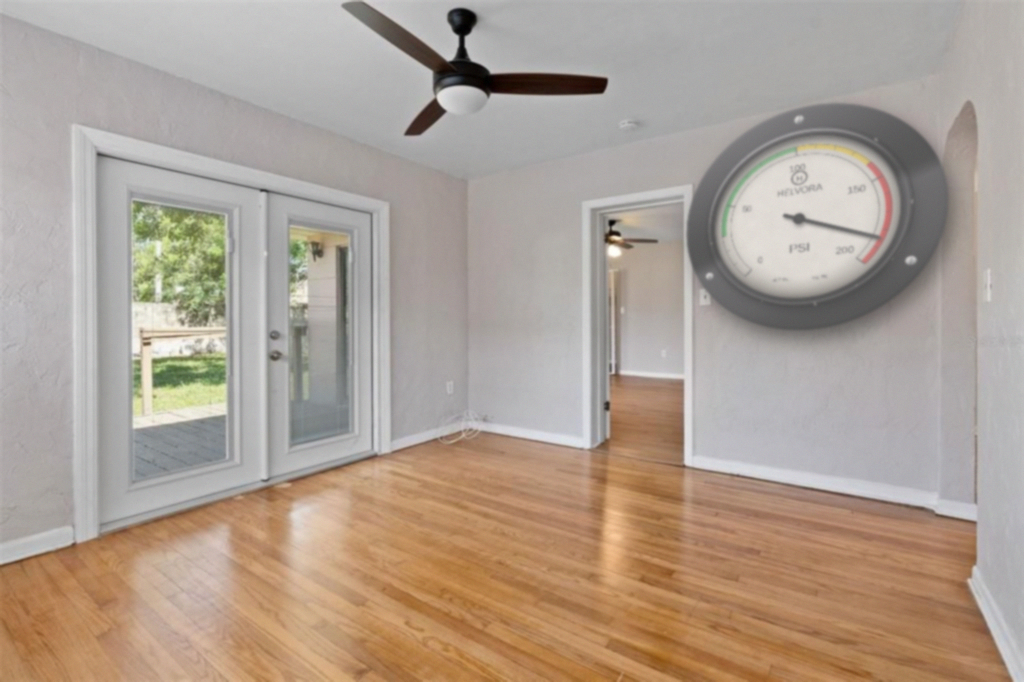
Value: value=185 unit=psi
